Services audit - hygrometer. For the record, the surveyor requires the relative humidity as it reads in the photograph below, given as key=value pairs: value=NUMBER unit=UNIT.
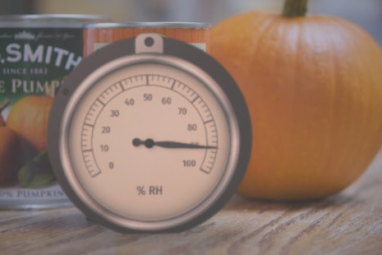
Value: value=90 unit=%
